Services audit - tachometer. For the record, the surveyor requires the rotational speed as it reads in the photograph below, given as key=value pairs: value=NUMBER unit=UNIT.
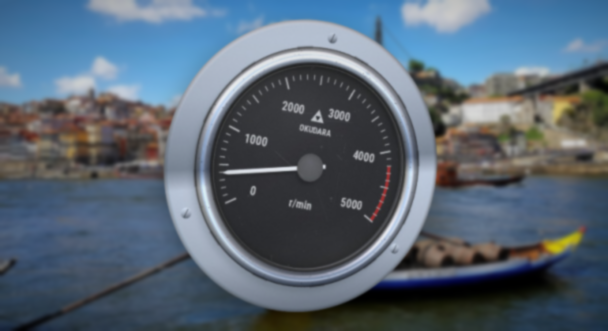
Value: value=400 unit=rpm
